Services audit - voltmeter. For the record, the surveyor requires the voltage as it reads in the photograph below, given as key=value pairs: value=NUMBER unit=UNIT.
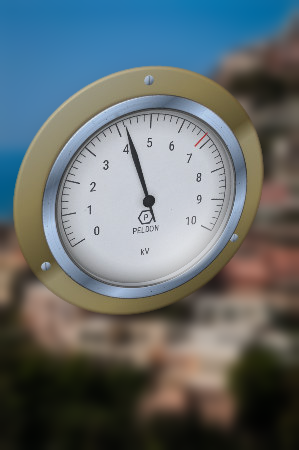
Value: value=4.2 unit=kV
